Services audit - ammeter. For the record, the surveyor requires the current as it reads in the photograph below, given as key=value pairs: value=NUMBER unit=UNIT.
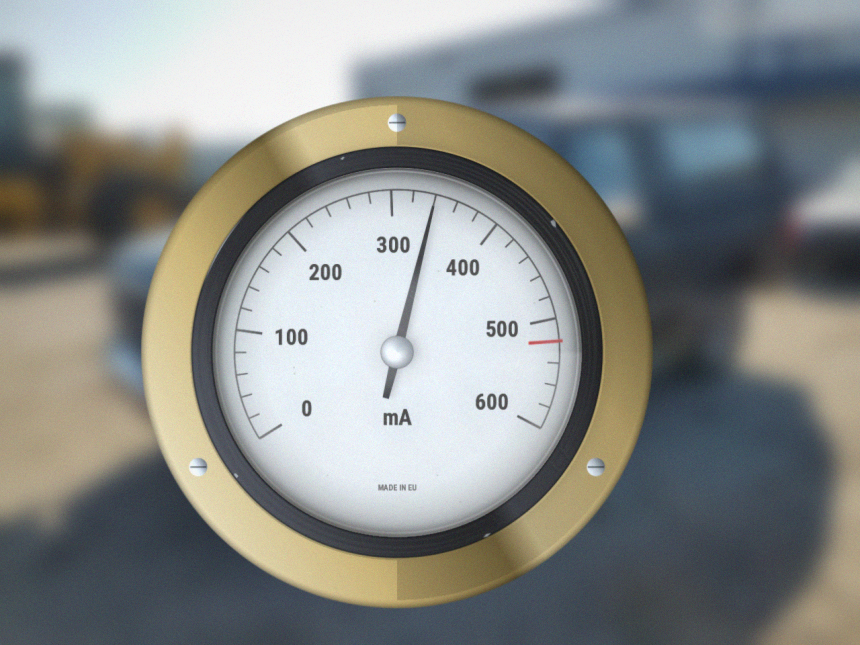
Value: value=340 unit=mA
